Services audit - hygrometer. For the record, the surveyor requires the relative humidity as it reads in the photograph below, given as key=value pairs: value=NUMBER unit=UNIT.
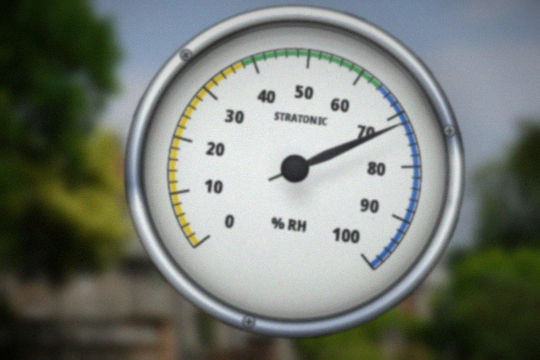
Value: value=72 unit=%
